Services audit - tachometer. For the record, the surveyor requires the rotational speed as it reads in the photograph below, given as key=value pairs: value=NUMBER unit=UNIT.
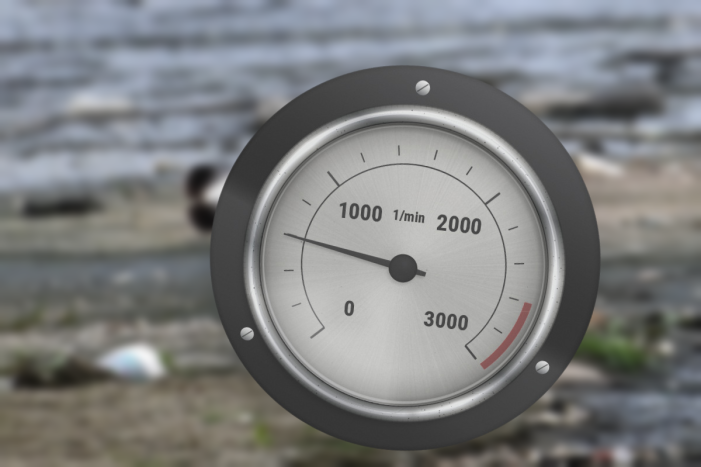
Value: value=600 unit=rpm
